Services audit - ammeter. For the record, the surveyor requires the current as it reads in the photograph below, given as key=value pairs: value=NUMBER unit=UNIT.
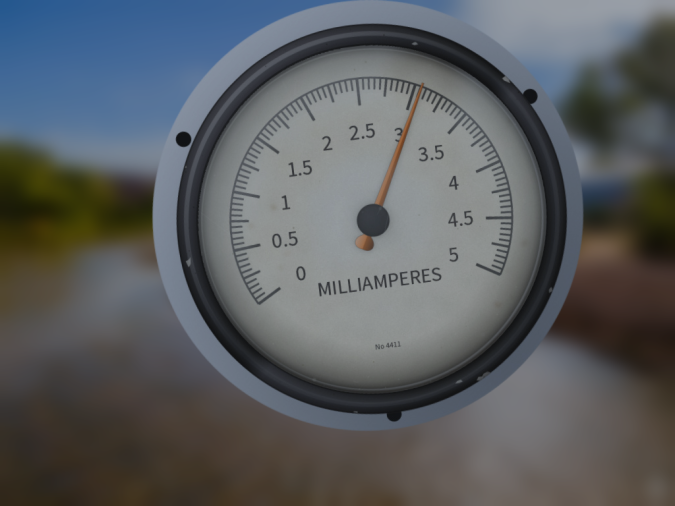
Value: value=3.05 unit=mA
